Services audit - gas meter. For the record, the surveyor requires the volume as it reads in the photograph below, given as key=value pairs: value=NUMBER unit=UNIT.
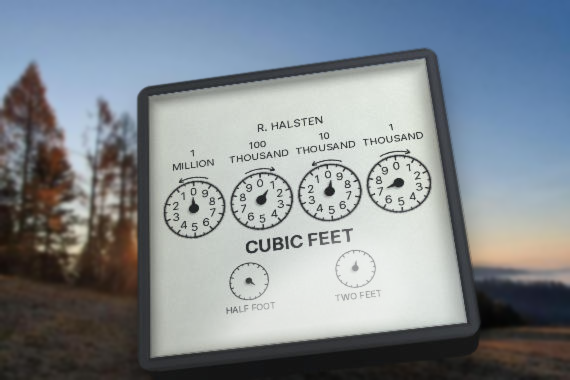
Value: value=9700 unit=ft³
